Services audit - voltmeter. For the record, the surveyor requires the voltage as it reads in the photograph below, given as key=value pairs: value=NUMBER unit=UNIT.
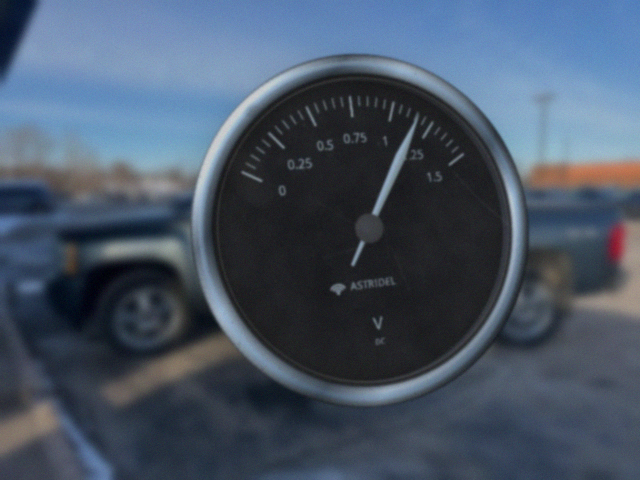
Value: value=1.15 unit=V
